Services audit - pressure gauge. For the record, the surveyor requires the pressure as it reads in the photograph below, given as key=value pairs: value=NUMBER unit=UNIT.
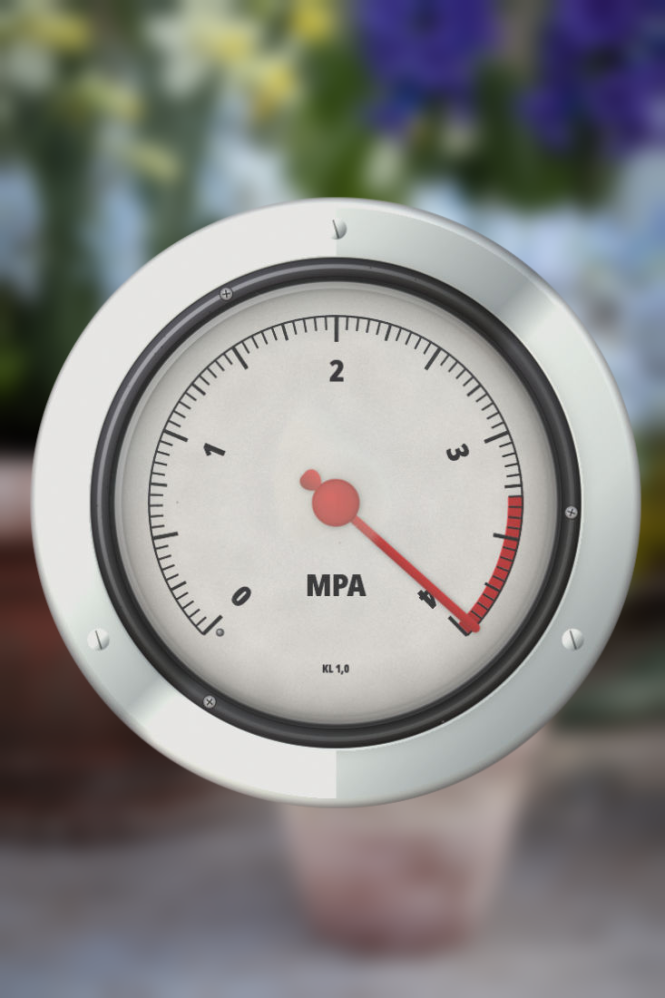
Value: value=3.95 unit=MPa
